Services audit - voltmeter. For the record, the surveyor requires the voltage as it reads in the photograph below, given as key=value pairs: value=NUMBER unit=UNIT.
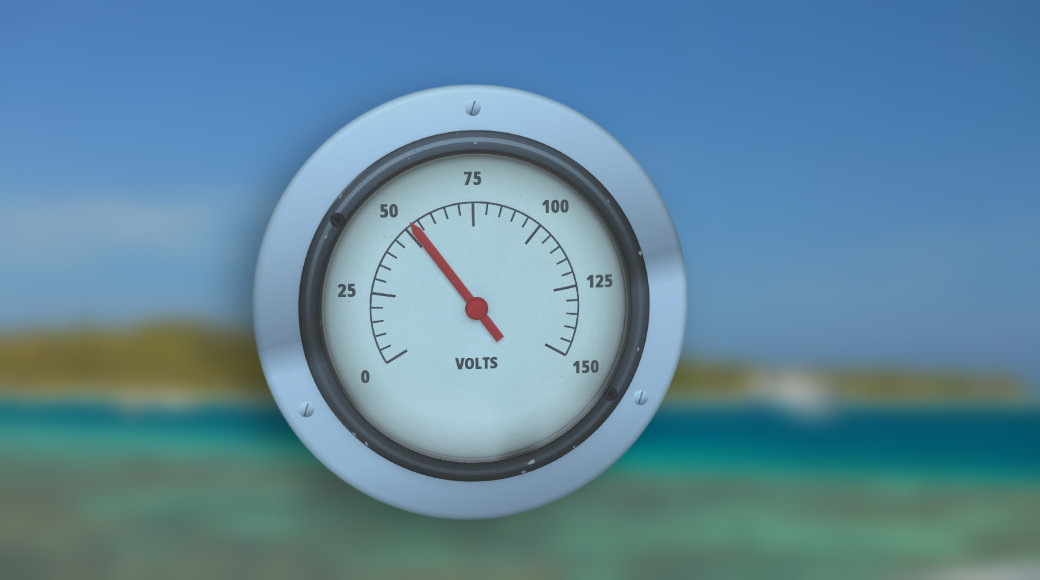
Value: value=52.5 unit=V
